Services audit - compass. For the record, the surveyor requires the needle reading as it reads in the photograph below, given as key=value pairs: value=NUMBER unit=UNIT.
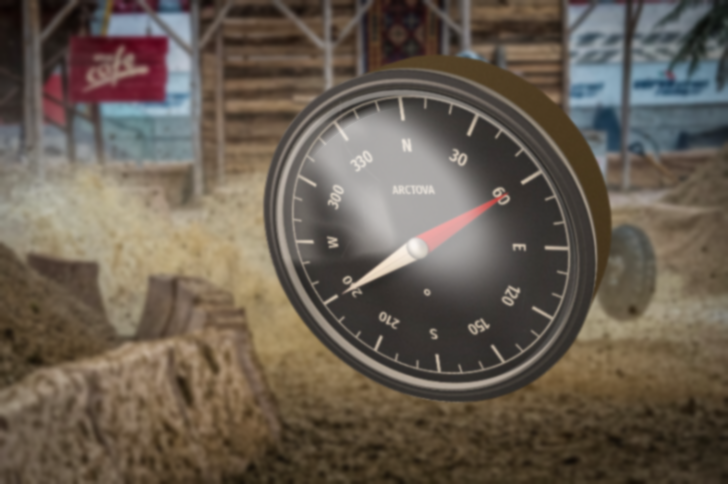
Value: value=60 unit=°
